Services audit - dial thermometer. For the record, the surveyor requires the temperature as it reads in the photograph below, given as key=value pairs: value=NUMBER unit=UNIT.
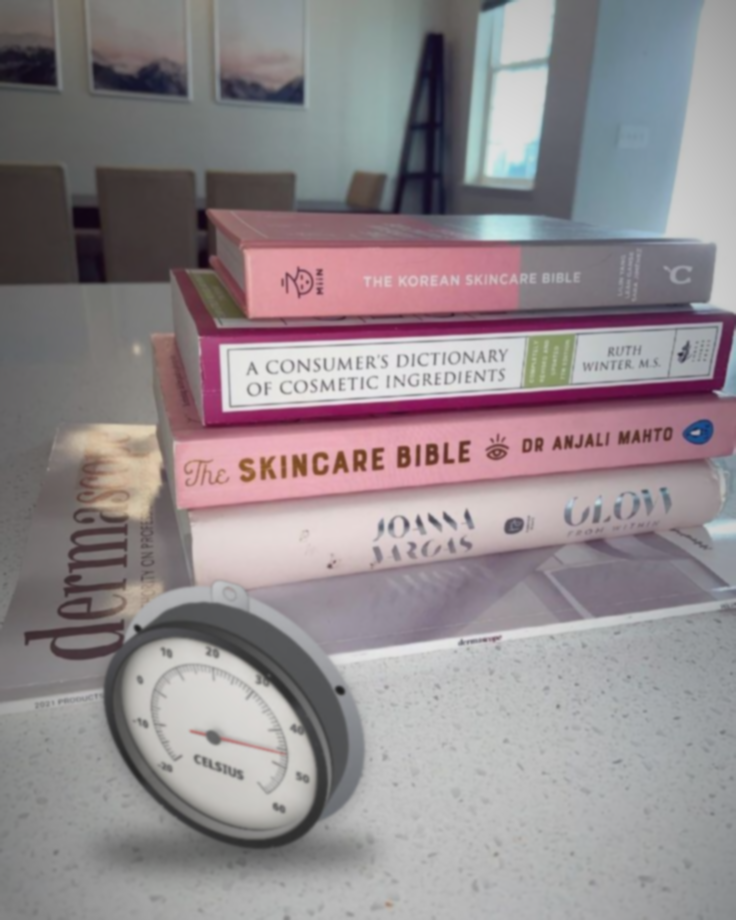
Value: value=45 unit=°C
